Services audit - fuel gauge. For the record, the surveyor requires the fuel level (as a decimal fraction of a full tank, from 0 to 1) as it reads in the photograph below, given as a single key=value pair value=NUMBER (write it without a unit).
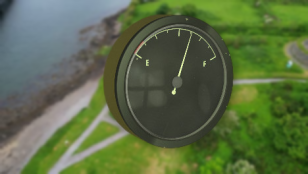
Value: value=0.625
